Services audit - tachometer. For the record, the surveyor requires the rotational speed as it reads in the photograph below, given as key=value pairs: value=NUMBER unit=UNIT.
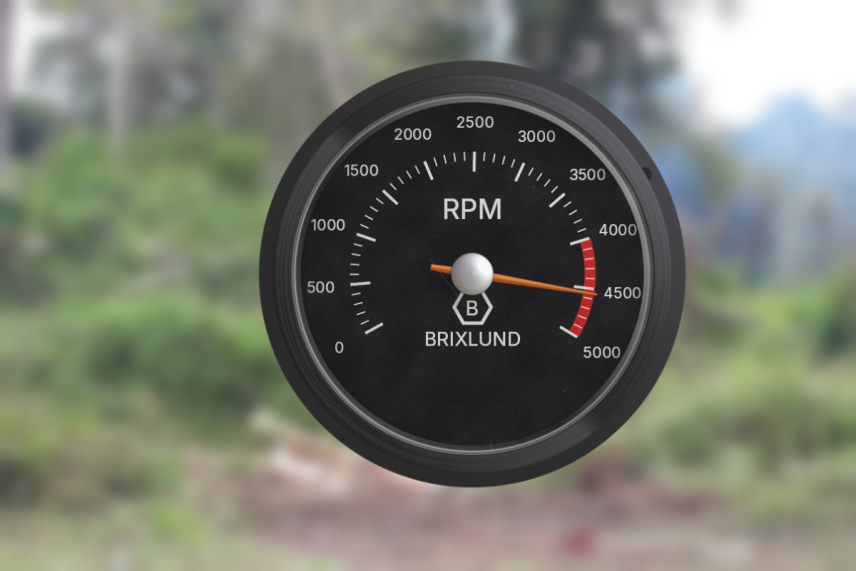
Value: value=4550 unit=rpm
